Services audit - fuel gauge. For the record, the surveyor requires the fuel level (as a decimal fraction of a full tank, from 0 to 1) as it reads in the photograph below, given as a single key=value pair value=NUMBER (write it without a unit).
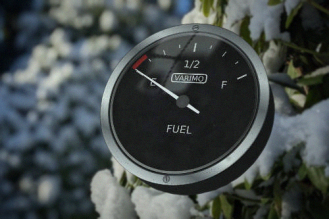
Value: value=0
